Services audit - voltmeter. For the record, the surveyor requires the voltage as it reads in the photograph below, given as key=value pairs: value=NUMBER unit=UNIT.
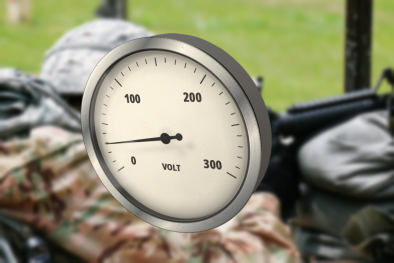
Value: value=30 unit=V
